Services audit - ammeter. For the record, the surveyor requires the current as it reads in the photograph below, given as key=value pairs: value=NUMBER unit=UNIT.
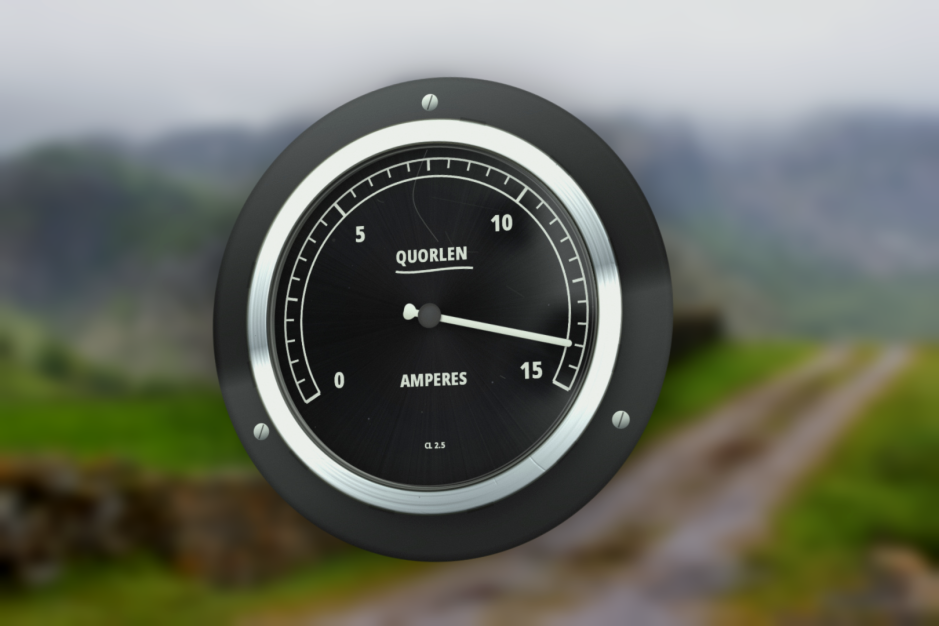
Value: value=14 unit=A
